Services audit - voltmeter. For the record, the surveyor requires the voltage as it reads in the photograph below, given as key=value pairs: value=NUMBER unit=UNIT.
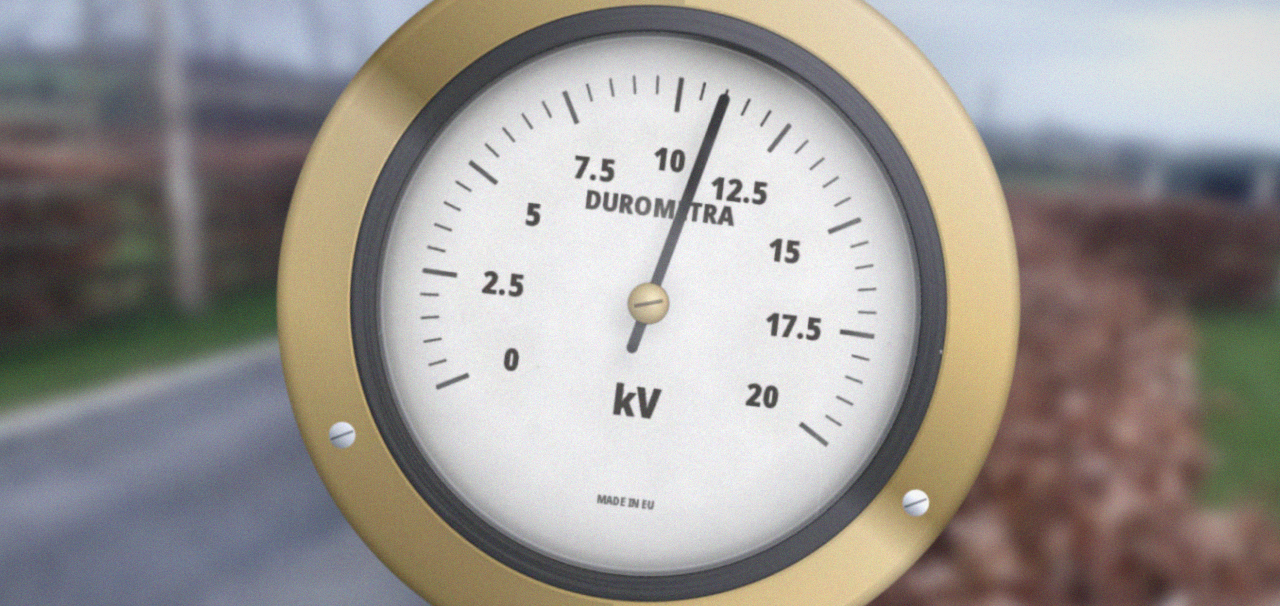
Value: value=11 unit=kV
